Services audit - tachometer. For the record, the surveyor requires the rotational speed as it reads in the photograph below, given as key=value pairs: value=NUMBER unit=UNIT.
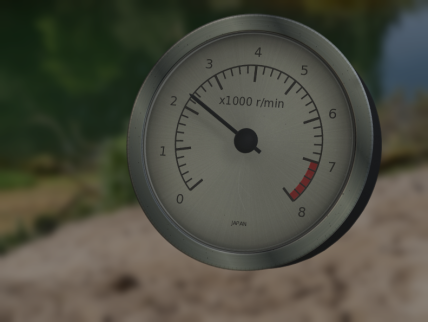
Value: value=2300 unit=rpm
